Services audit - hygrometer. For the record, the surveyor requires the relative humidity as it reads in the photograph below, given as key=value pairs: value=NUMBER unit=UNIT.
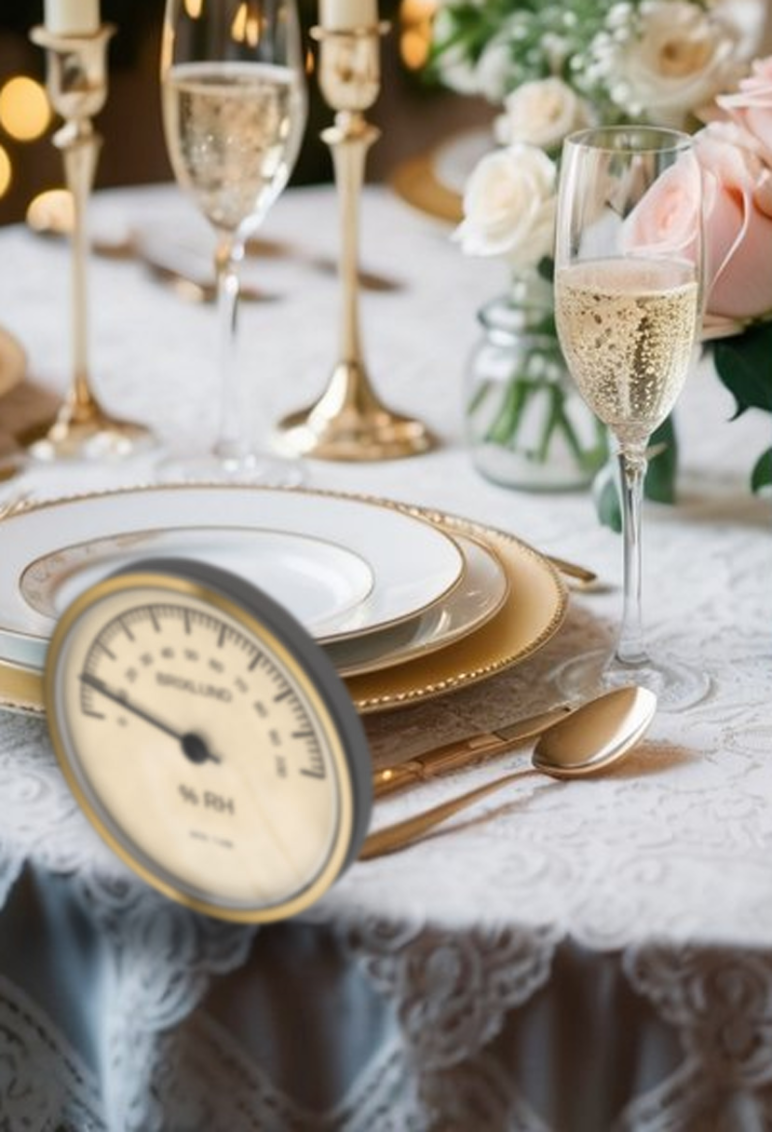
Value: value=10 unit=%
